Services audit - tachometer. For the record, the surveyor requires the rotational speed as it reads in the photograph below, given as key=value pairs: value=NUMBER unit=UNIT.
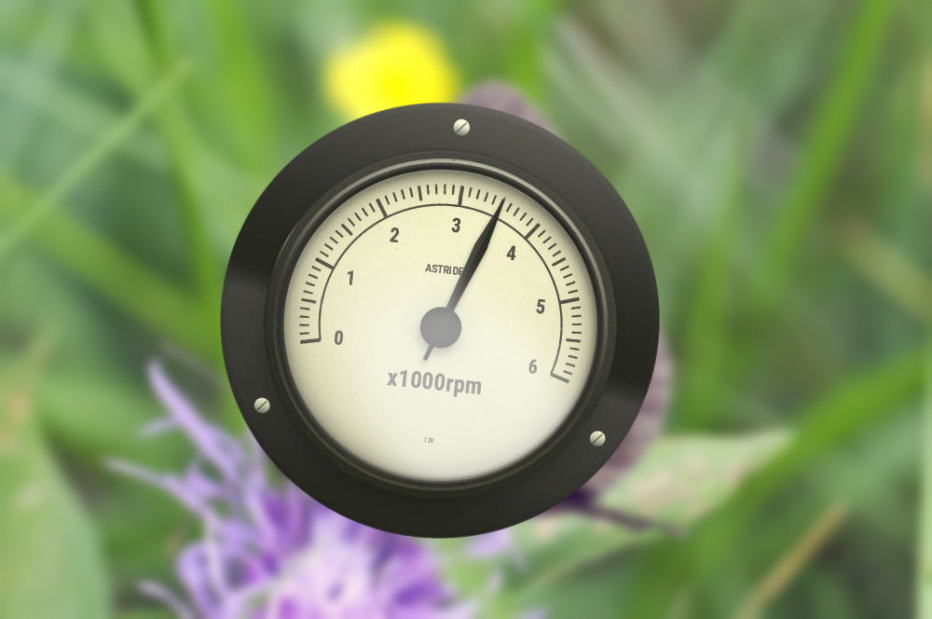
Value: value=3500 unit=rpm
